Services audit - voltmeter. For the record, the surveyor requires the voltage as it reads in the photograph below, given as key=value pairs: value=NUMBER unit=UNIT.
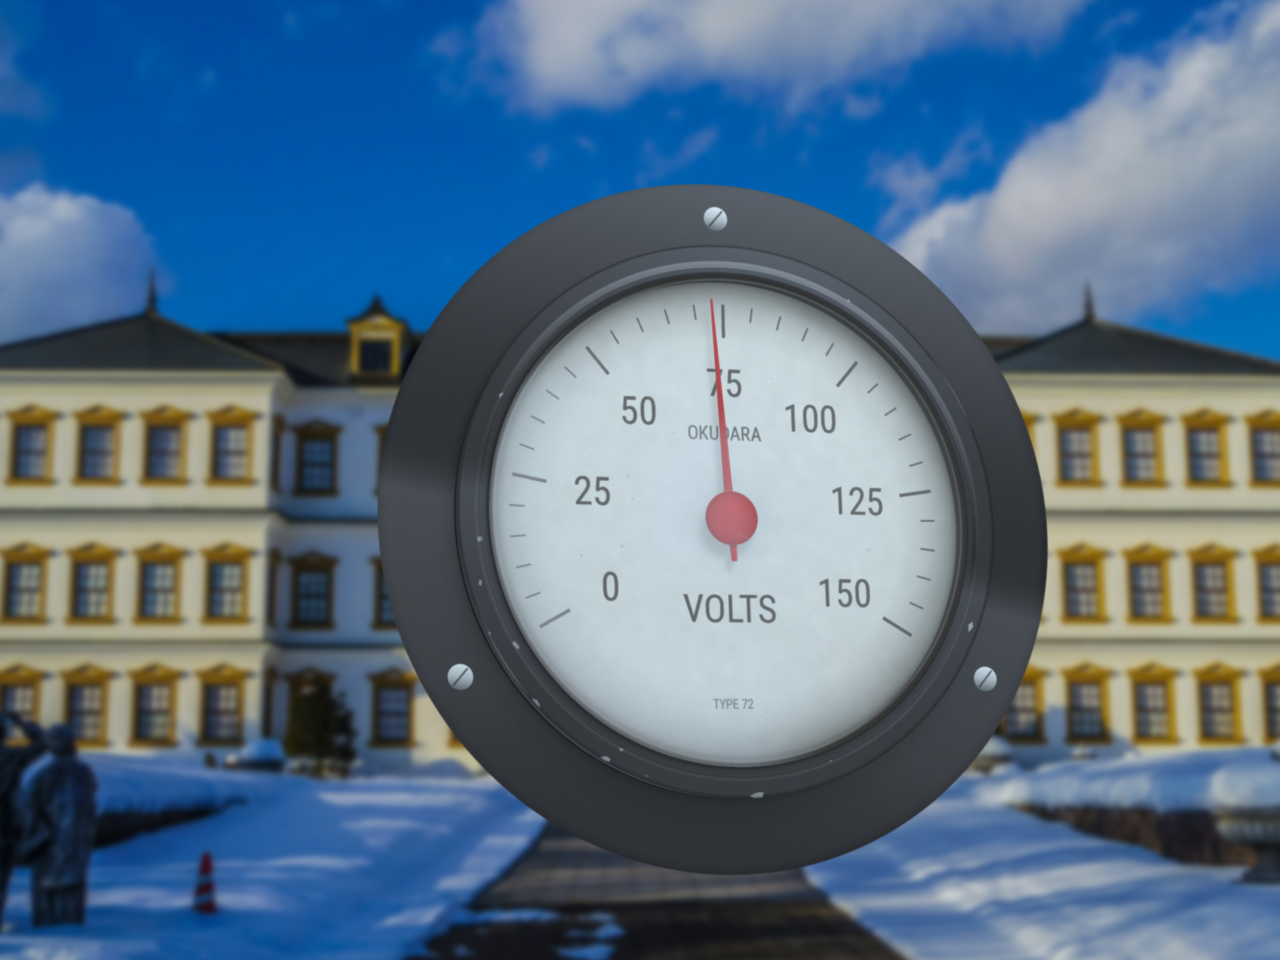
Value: value=72.5 unit=V
